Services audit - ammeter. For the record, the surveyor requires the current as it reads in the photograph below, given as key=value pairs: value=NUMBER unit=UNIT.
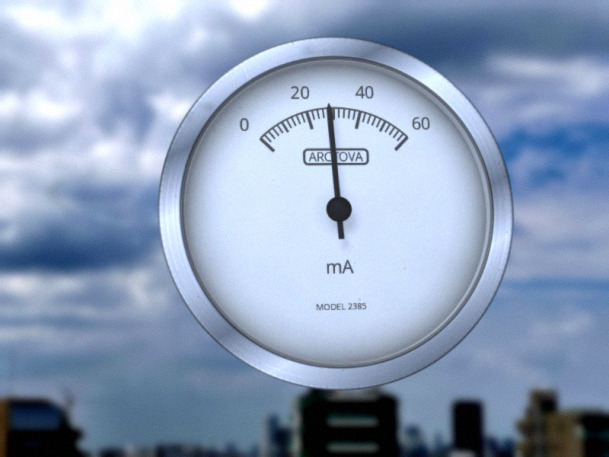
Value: value=28 unit=mA
